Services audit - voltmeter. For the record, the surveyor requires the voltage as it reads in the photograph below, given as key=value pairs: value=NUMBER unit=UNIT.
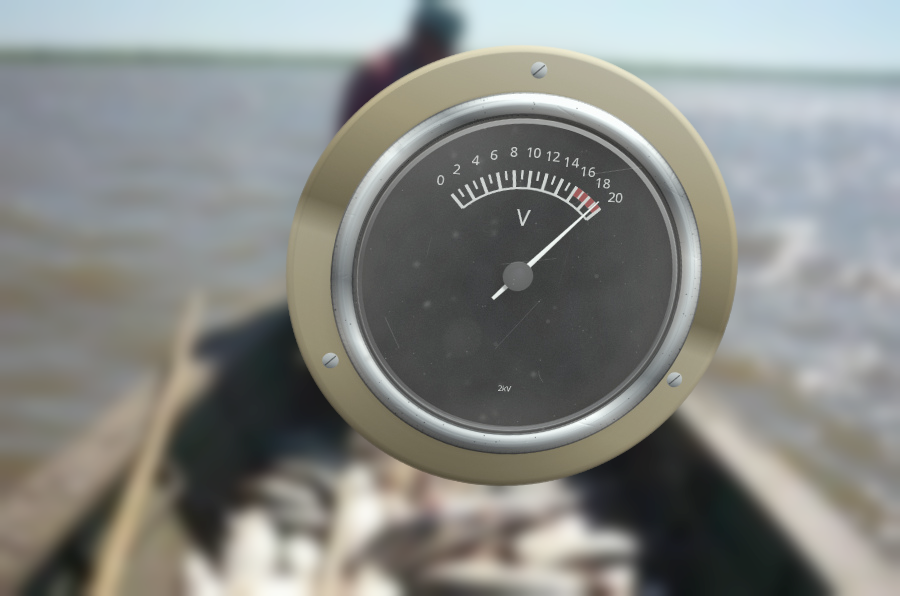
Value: value=19 unit=V
